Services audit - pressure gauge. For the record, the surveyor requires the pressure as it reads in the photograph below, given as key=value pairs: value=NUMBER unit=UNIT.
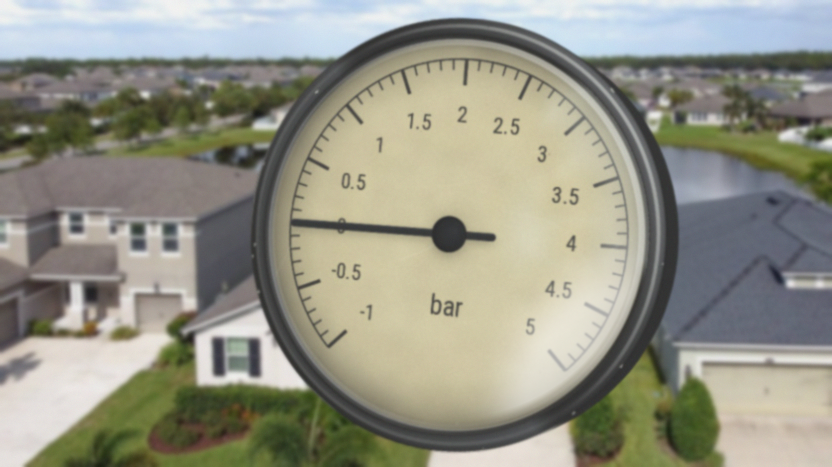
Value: value=0 unit=bar
